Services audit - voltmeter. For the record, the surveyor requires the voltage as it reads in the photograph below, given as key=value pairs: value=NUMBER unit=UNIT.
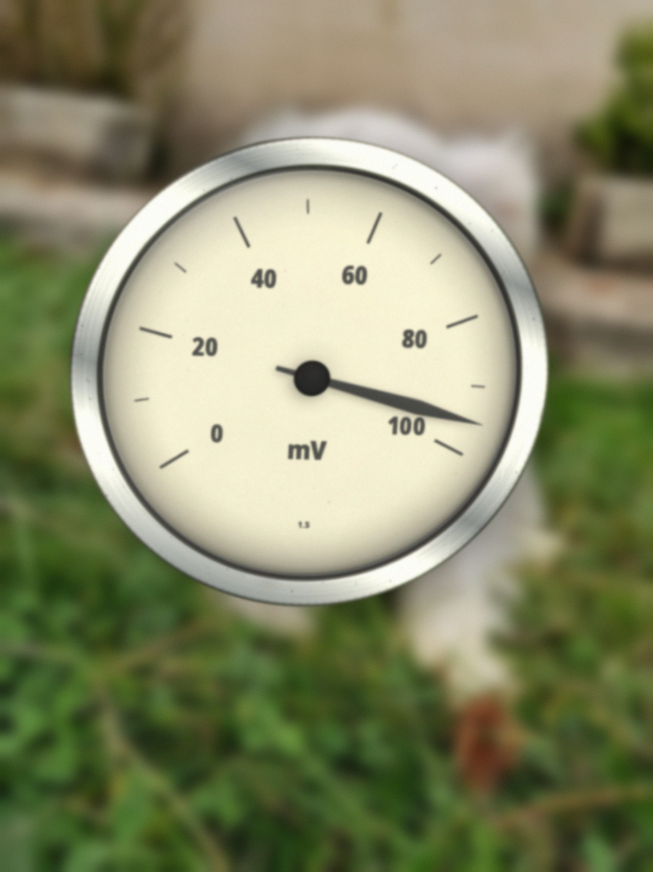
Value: value=95 unit=mV
